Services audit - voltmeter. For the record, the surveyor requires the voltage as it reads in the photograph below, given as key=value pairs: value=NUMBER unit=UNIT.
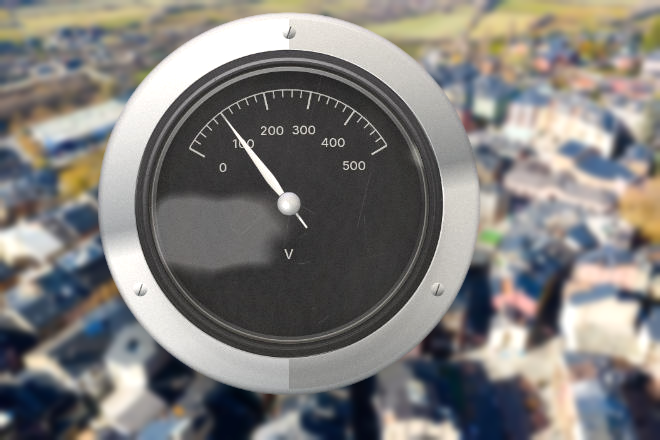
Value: value=100 unit=V
